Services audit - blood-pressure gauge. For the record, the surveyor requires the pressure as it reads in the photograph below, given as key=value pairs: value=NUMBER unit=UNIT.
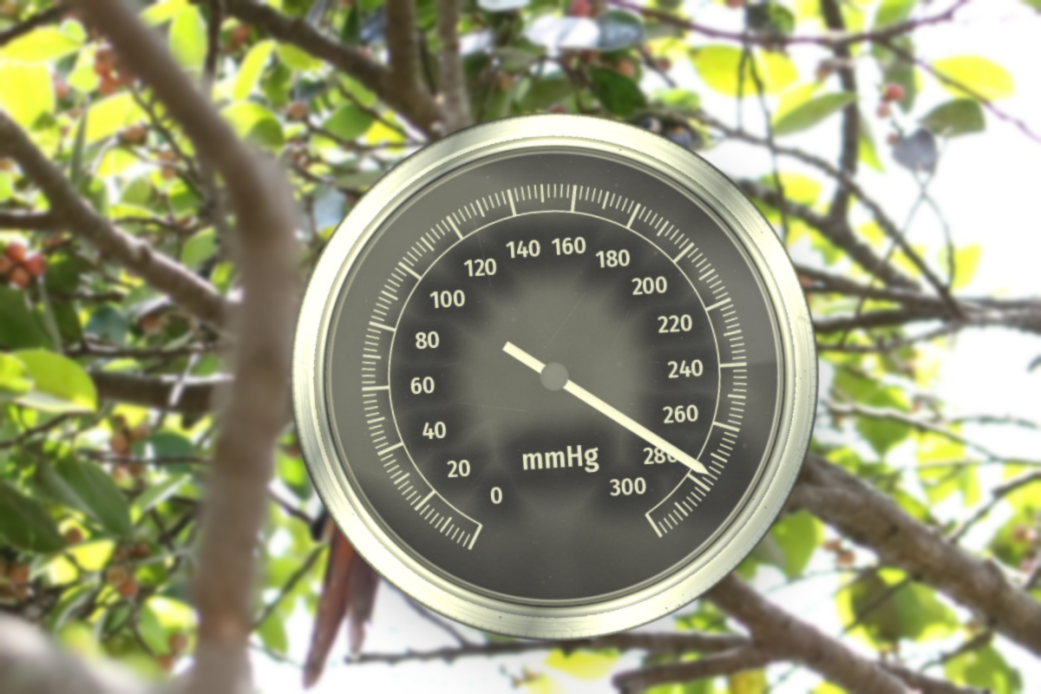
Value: value=276 unit=mmHg
